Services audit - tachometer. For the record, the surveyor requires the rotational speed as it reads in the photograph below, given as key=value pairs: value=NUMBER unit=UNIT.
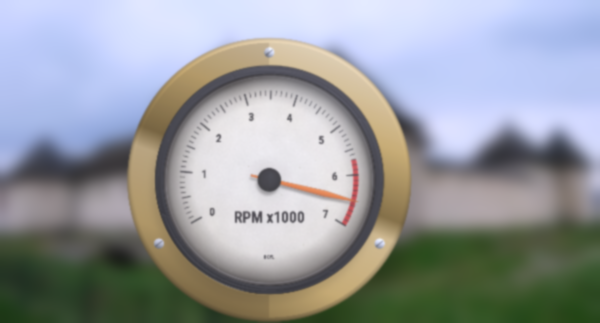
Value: value=6500 unit=rpm
